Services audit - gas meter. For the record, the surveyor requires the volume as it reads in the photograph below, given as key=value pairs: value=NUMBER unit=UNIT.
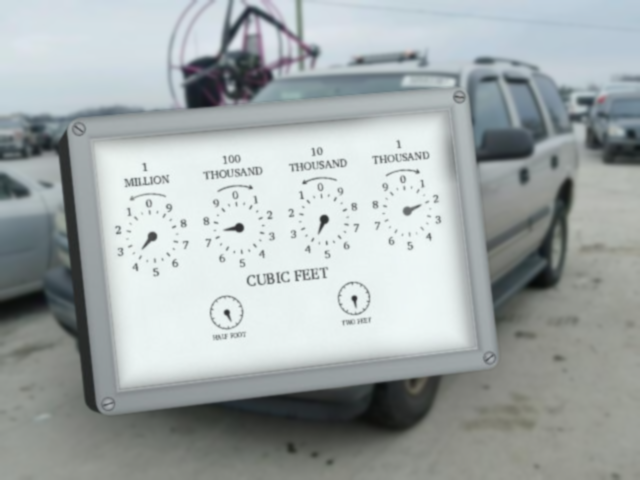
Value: value=374200 unit=ft³
